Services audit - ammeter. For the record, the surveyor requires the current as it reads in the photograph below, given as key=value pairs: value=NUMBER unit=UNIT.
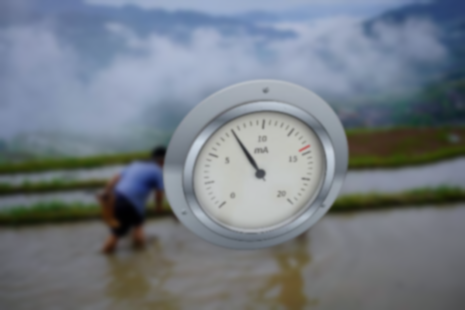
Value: value=7.5 unit=mA
